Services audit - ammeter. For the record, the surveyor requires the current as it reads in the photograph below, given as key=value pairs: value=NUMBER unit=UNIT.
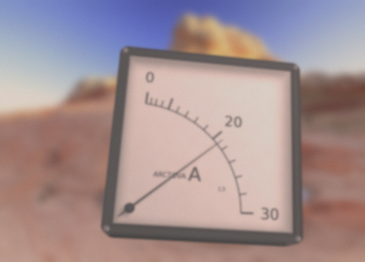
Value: value=21 unit=A
